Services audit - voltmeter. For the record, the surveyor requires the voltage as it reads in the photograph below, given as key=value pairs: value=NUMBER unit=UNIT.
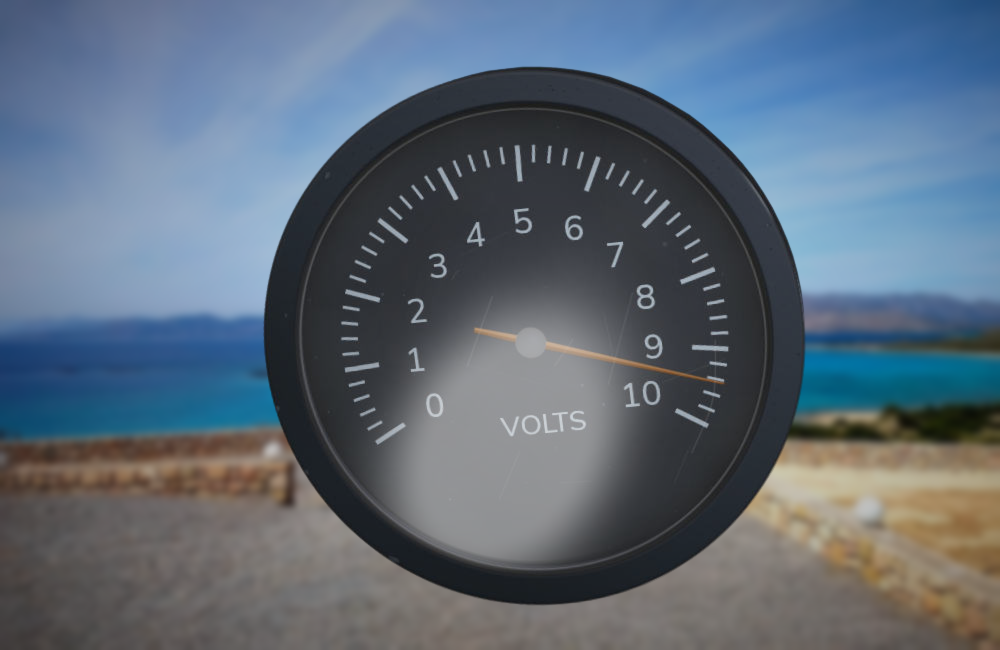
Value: value=9.4 unit=V
